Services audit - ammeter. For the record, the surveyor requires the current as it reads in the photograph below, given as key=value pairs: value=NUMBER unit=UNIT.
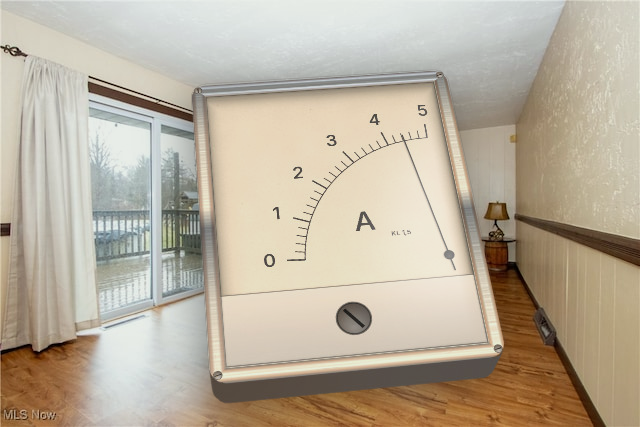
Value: value=4.4 unit=A
